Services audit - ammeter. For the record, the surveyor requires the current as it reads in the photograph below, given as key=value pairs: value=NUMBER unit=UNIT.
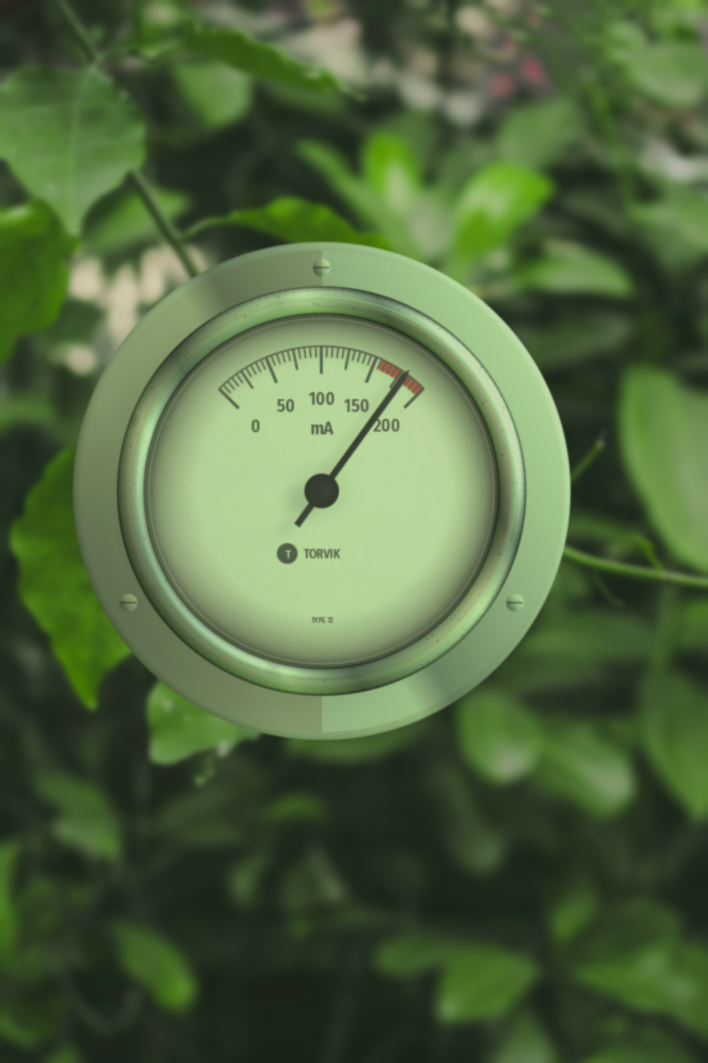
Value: value=180 unit=mA
